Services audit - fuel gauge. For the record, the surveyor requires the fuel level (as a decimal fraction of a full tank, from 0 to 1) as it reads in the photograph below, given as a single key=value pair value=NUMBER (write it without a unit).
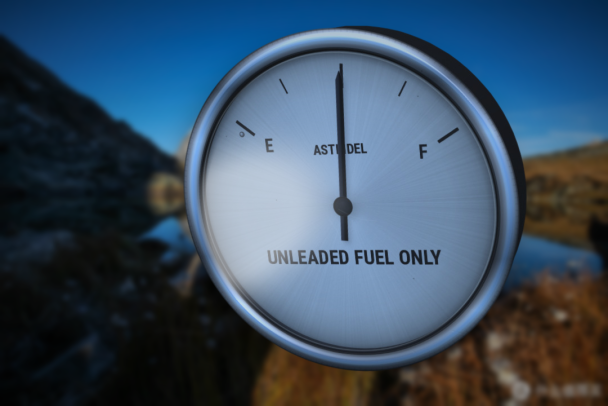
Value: value=0.5
